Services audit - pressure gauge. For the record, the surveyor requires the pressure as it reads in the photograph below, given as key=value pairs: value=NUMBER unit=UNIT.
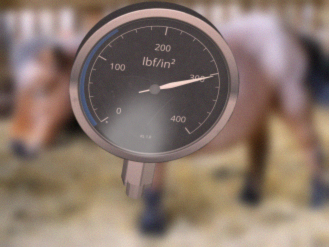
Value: value=300 unit=psi
